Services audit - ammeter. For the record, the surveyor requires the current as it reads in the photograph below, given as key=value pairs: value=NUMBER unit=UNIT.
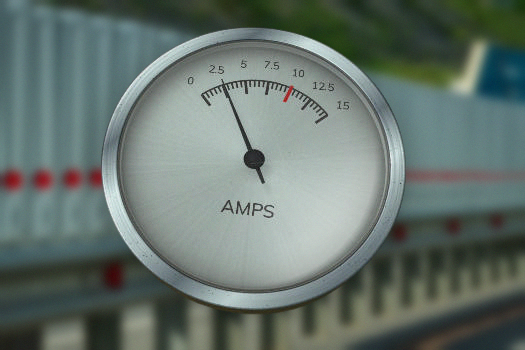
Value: value=2.5 unit=A
